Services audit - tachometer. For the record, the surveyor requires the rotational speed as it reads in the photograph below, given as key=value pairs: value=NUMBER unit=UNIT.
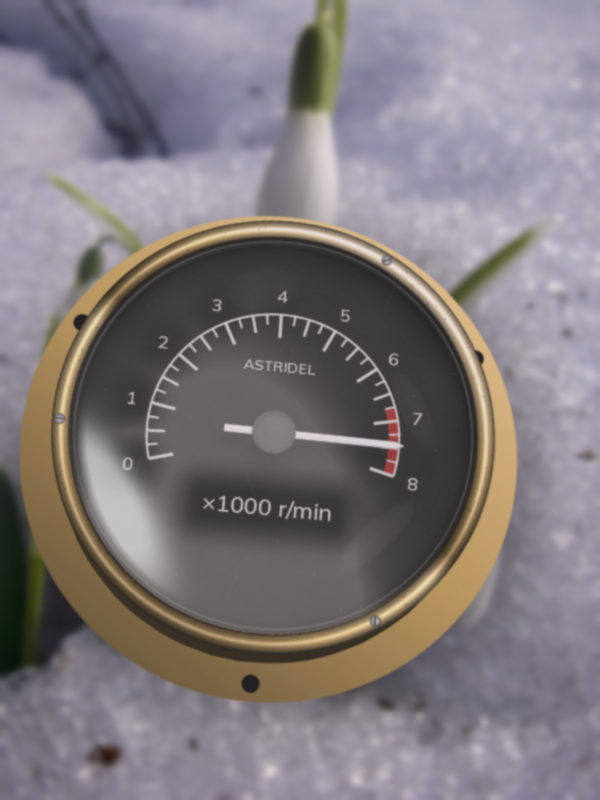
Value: value=7500 unit=rpm
